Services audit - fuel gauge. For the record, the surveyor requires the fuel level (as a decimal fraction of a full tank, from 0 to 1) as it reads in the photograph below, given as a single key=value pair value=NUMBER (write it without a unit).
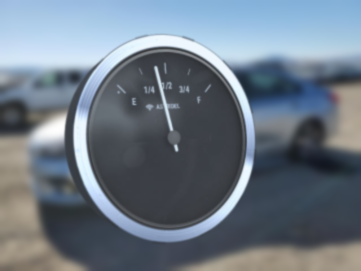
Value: value=0.375
